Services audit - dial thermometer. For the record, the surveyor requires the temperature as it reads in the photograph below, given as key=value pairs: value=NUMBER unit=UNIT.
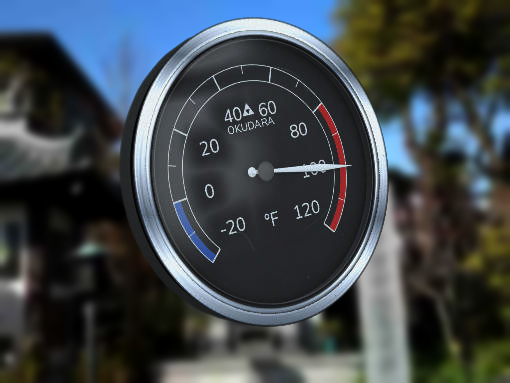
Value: value=100 unit=°F
